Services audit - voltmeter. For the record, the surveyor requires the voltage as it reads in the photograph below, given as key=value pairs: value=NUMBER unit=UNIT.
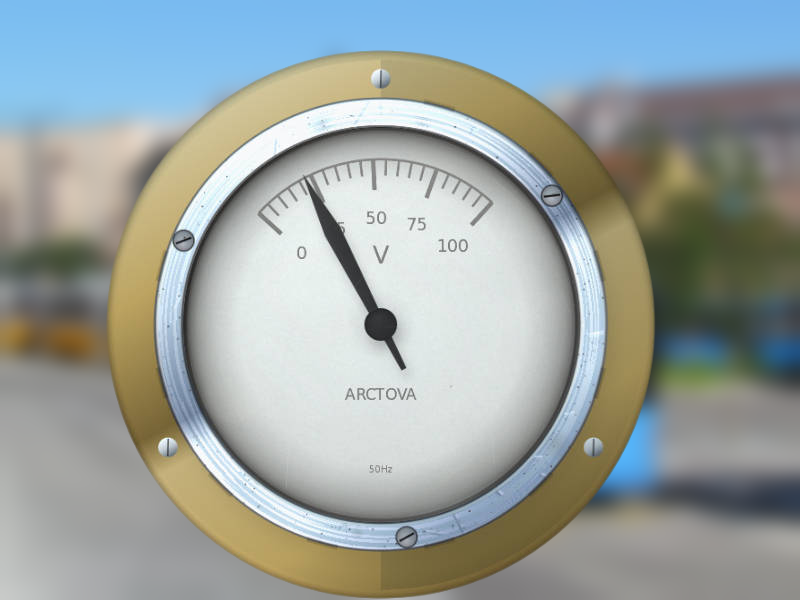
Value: value=22.5 unit=V
